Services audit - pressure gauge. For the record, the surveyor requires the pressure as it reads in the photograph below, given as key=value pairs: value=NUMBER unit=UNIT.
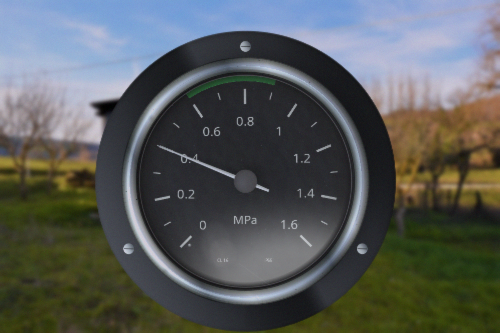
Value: value=0.4 unit=MPa
